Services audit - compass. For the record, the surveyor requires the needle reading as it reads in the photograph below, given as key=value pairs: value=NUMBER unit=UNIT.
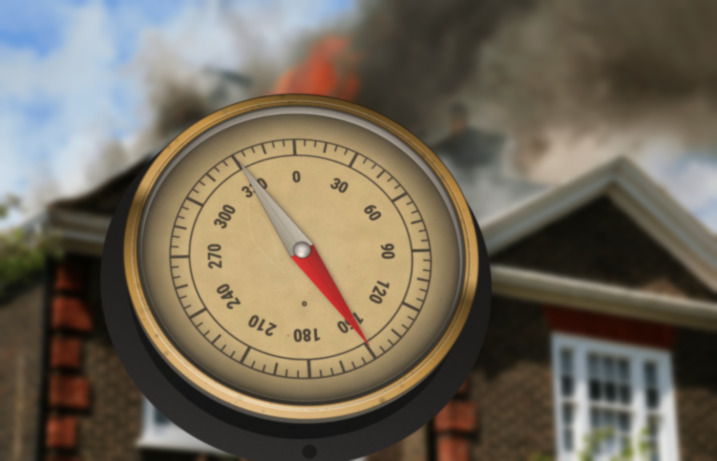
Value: value=150 unit=°
